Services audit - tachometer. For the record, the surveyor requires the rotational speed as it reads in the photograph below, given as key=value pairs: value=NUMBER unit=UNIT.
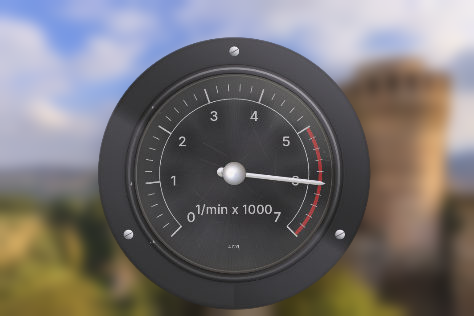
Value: value=6000 unit=rpm
